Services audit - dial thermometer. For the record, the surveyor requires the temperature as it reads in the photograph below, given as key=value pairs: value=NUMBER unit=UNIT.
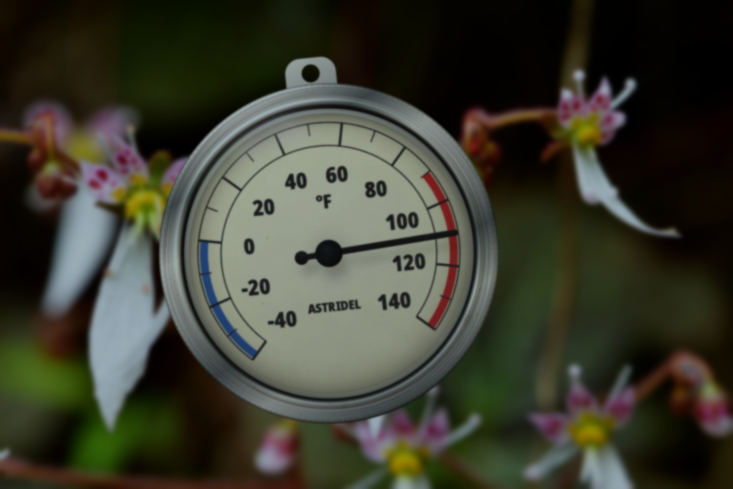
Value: value=110 unit=°F
